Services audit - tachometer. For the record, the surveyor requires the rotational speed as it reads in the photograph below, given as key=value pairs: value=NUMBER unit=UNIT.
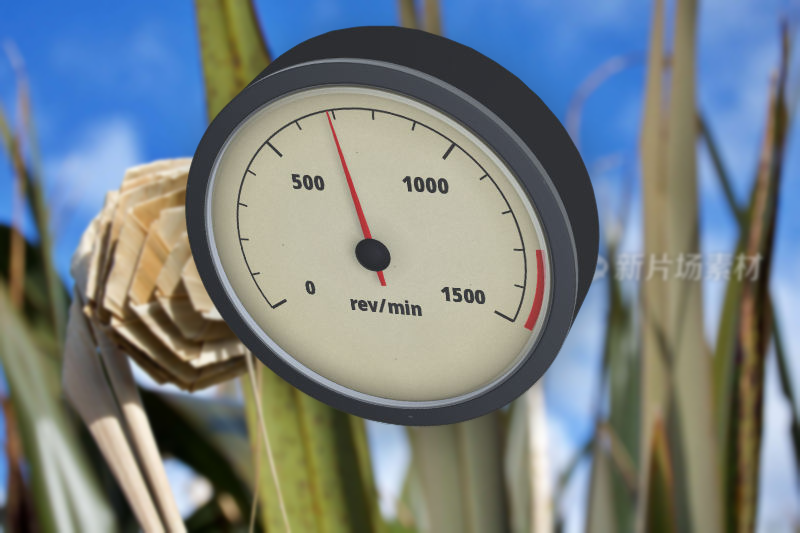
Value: value=700 unit=rpm
